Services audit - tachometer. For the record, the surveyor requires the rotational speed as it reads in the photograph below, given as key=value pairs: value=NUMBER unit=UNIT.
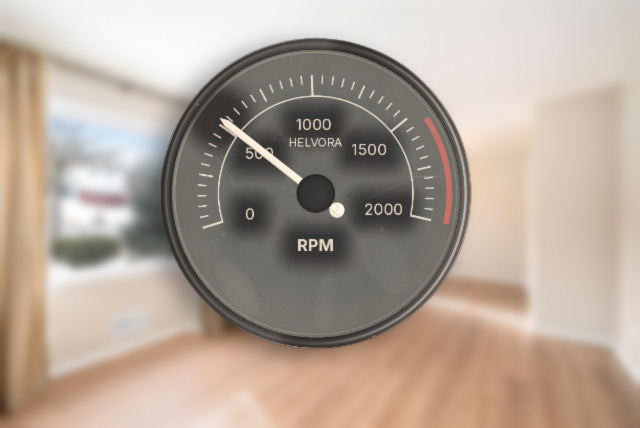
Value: value=525 unit=rpm
